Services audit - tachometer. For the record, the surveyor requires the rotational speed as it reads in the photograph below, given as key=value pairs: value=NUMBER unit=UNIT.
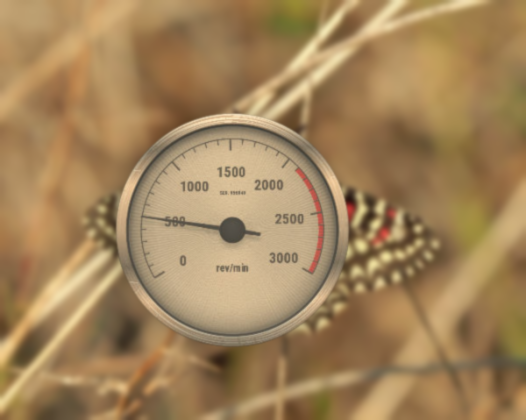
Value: value=500 unit=rpm
